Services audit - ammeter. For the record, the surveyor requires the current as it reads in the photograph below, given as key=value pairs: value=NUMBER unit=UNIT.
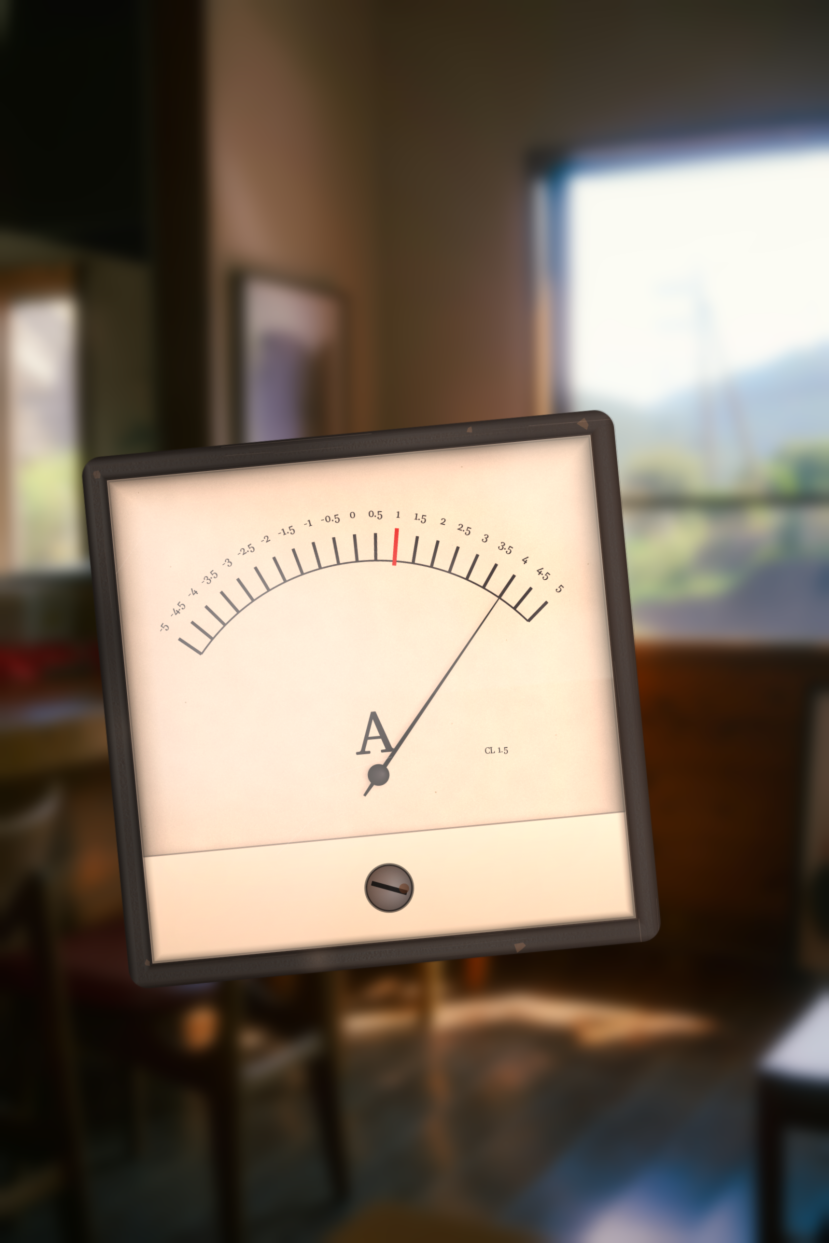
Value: value=4 unit=A
